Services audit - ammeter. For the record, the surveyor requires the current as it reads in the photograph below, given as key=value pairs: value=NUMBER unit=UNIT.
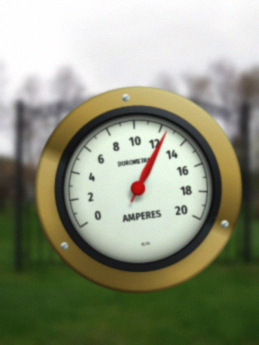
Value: value=12.5 unit=A
